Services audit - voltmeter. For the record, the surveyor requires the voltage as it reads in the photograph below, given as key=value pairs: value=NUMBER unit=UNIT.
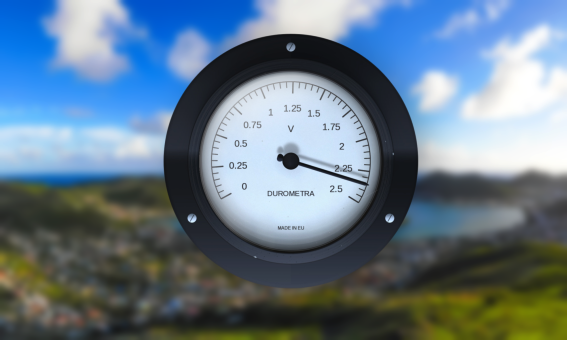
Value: value=2.35 unit=V
